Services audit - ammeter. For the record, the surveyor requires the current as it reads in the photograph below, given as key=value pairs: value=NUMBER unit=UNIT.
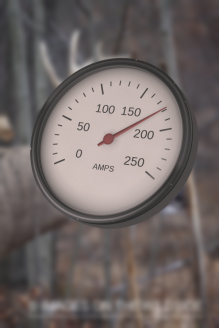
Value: value=180 unit=A
